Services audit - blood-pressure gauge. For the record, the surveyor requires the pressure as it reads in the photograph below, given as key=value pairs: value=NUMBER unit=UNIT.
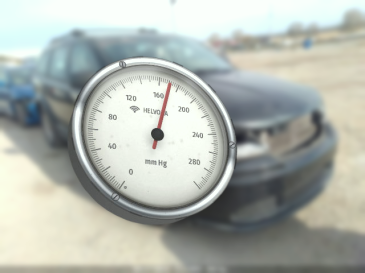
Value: value=170 unit=mmHg
